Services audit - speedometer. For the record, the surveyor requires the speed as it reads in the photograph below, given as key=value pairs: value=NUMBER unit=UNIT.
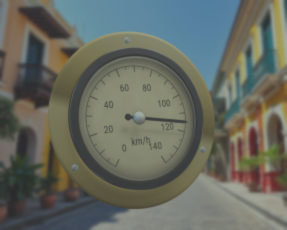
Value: value=115 unit=km/h
